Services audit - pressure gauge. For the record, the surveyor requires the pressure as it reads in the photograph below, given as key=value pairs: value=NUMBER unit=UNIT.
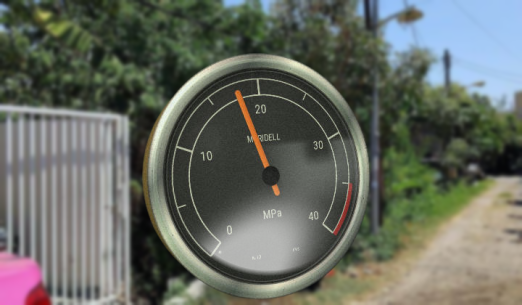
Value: value=17.5 unit=MPa
